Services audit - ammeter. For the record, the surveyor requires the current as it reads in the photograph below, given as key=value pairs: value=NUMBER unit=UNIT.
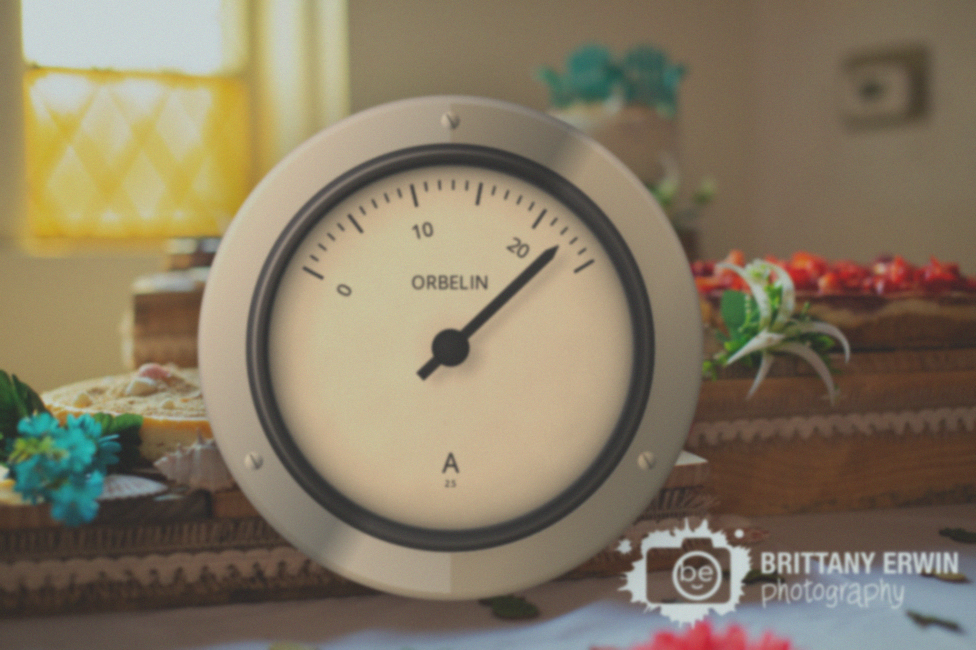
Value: value=22.5 unit=A
